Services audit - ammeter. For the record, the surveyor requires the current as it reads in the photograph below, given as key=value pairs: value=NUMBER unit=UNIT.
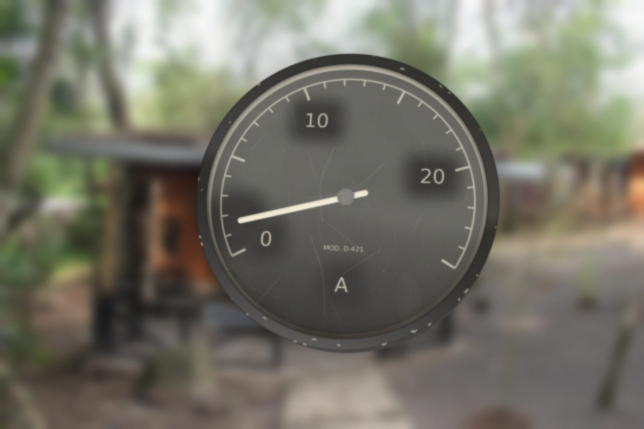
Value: value=1.5 unit=A
